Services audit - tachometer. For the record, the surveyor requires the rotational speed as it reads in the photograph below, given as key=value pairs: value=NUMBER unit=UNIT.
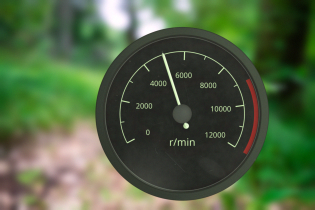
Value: value=5000 unit=rpm
